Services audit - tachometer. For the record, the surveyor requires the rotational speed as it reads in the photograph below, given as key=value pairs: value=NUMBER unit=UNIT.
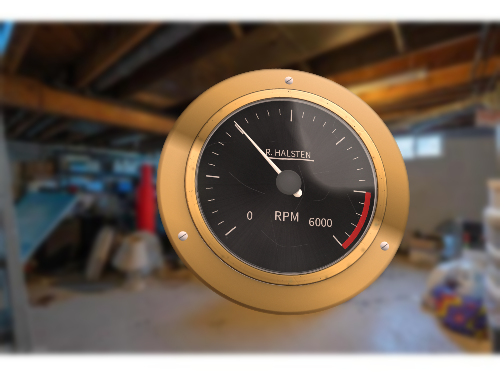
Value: value=2000 unit=rpm
